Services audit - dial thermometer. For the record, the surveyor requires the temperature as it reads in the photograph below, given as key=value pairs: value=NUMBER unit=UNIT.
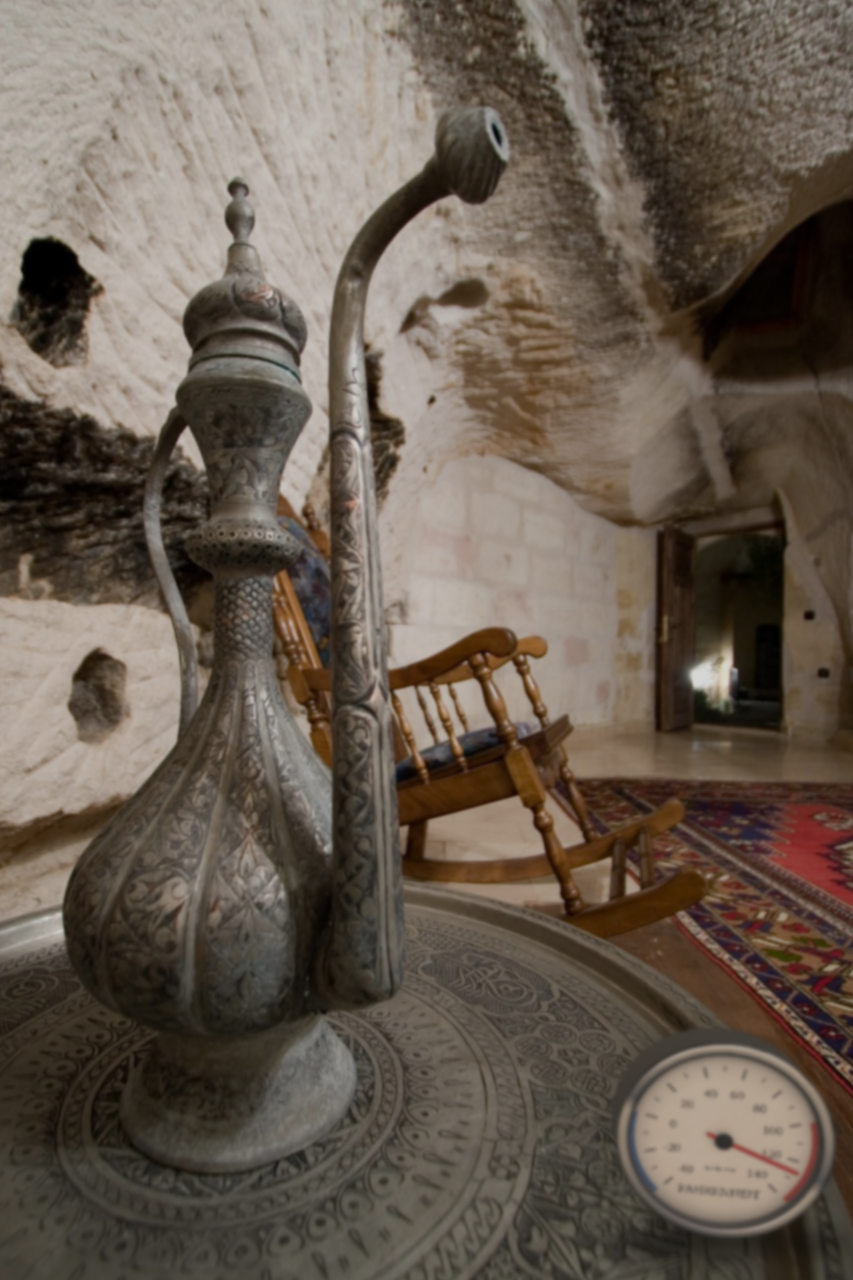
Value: value=125 unit=°F
